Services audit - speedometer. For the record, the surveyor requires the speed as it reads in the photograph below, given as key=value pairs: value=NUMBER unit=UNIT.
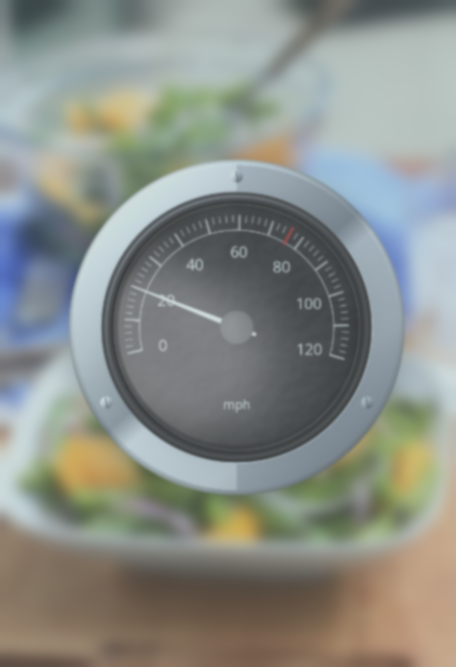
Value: value=20 unit=mph
